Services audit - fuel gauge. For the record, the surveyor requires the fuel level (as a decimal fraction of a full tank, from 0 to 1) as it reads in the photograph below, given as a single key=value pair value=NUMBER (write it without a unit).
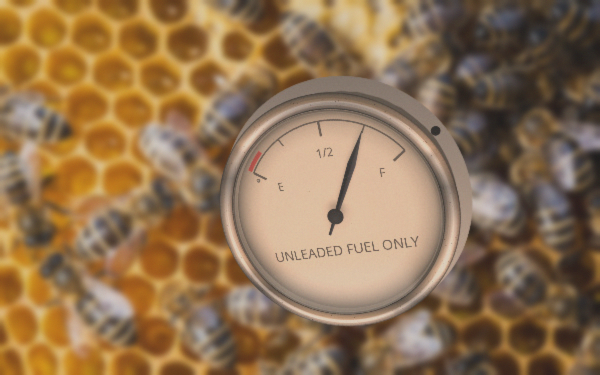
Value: value=0.75
